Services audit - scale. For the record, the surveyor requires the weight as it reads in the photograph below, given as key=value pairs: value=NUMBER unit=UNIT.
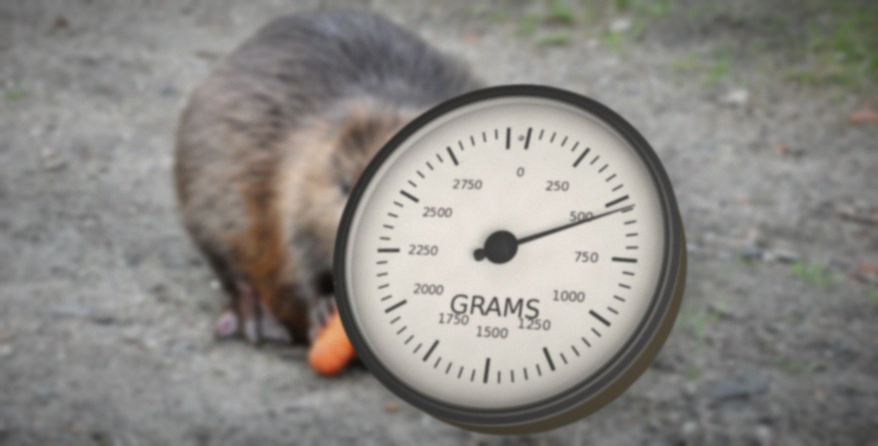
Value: value=550 unit=g
